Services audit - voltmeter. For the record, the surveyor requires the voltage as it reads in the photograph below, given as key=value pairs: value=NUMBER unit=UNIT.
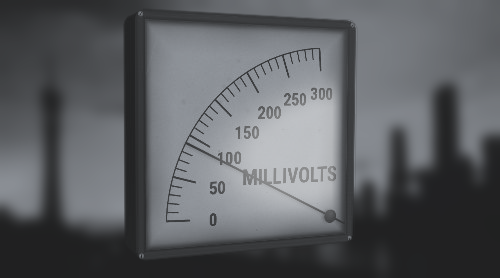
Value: value=90 unit=mV
